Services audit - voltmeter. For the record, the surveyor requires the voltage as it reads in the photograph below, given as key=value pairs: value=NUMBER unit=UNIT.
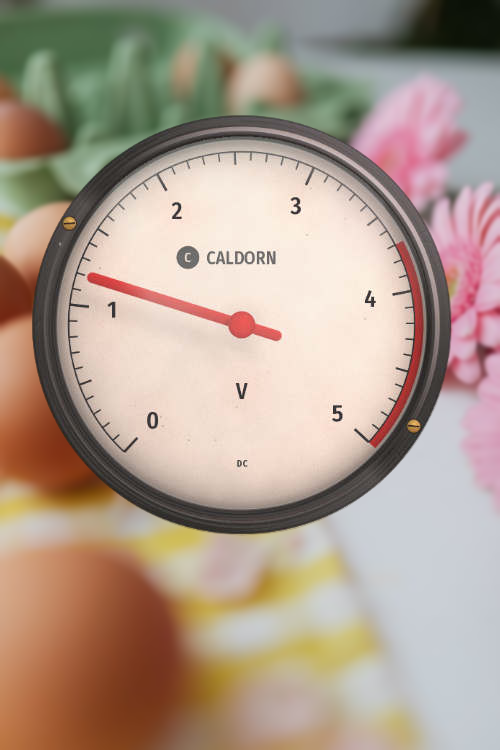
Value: value=1.2 unit=V
